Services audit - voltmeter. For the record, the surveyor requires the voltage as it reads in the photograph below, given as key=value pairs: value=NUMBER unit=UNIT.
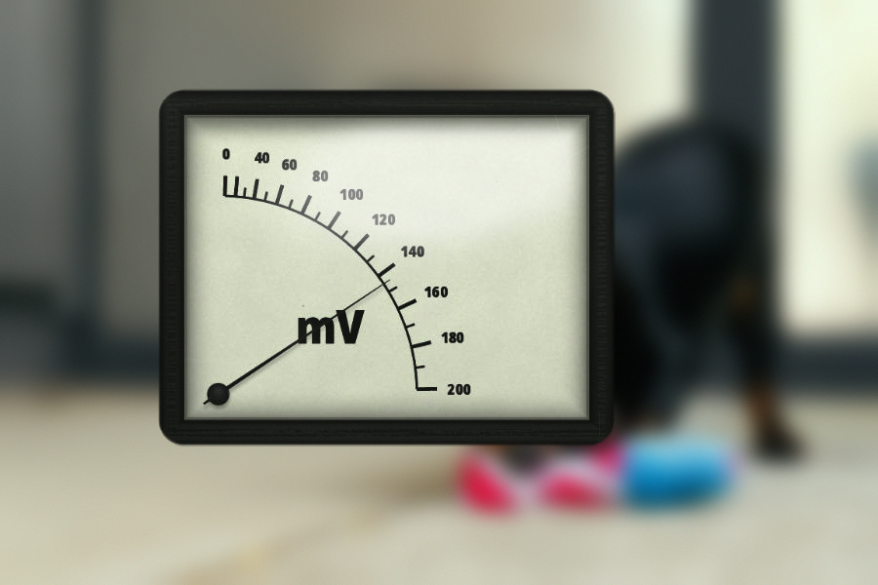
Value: value=145 unit=mV
